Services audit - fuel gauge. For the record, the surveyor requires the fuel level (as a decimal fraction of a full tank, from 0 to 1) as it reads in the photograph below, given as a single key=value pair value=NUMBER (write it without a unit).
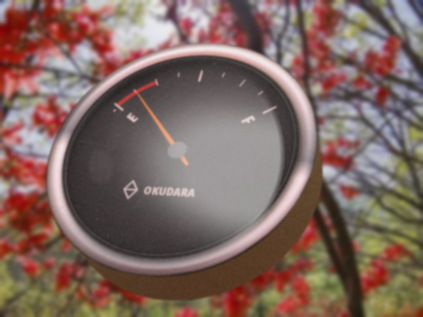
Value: value=0.125
